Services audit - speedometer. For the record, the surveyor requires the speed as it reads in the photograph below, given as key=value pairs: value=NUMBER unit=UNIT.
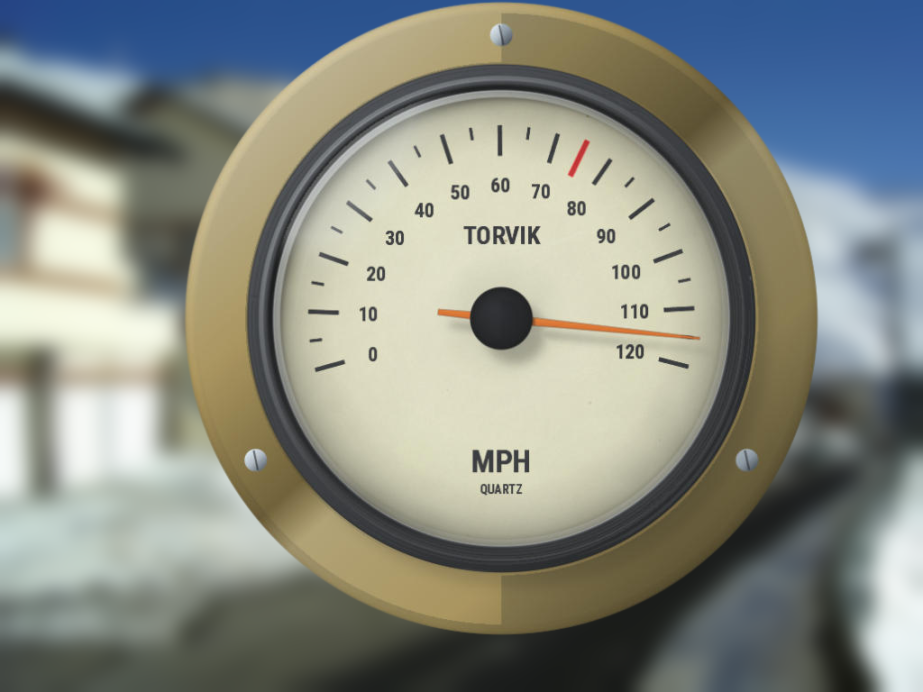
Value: value=115 unit=mph
